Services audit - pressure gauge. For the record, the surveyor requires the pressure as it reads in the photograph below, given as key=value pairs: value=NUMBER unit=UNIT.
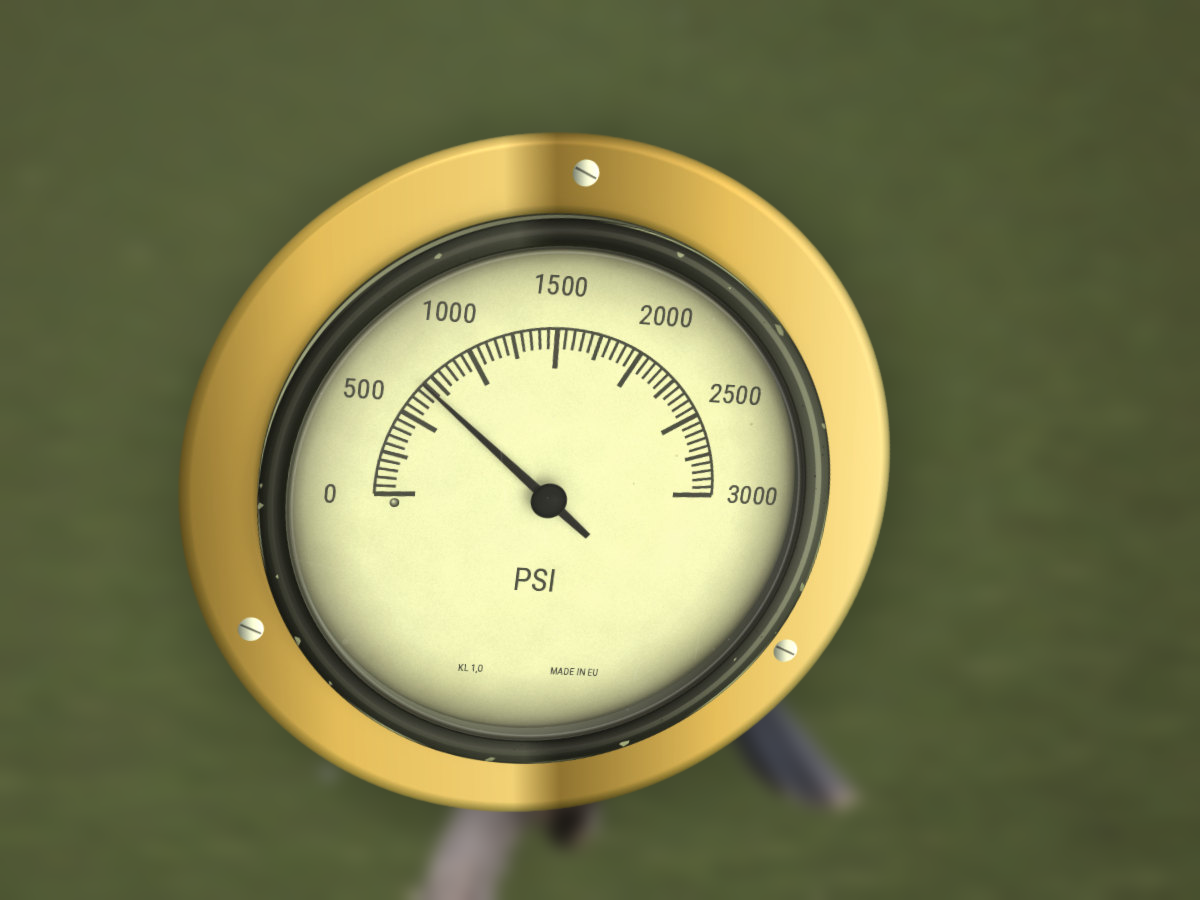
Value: value=700 unit=psi
